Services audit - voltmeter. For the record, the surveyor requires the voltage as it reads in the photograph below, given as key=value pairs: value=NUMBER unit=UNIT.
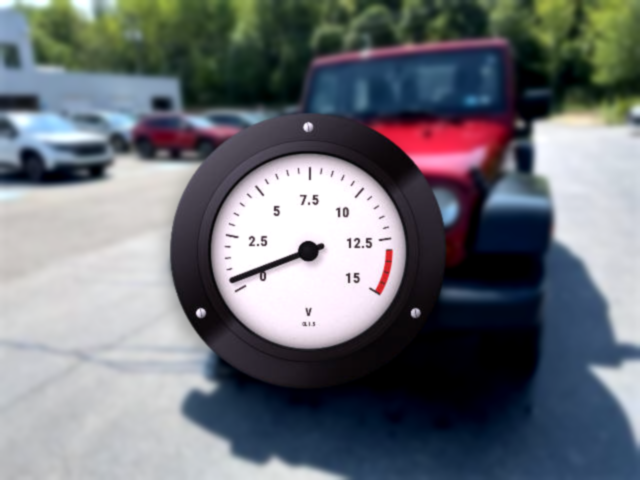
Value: value=0.5 unit=V
